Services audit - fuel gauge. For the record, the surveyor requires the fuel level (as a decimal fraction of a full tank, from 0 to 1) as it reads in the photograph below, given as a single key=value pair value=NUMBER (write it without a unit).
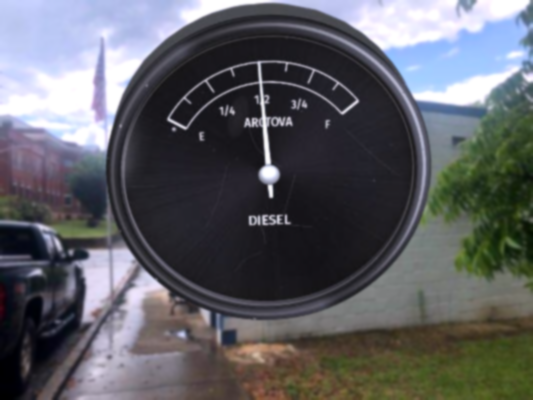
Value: value=0.5
